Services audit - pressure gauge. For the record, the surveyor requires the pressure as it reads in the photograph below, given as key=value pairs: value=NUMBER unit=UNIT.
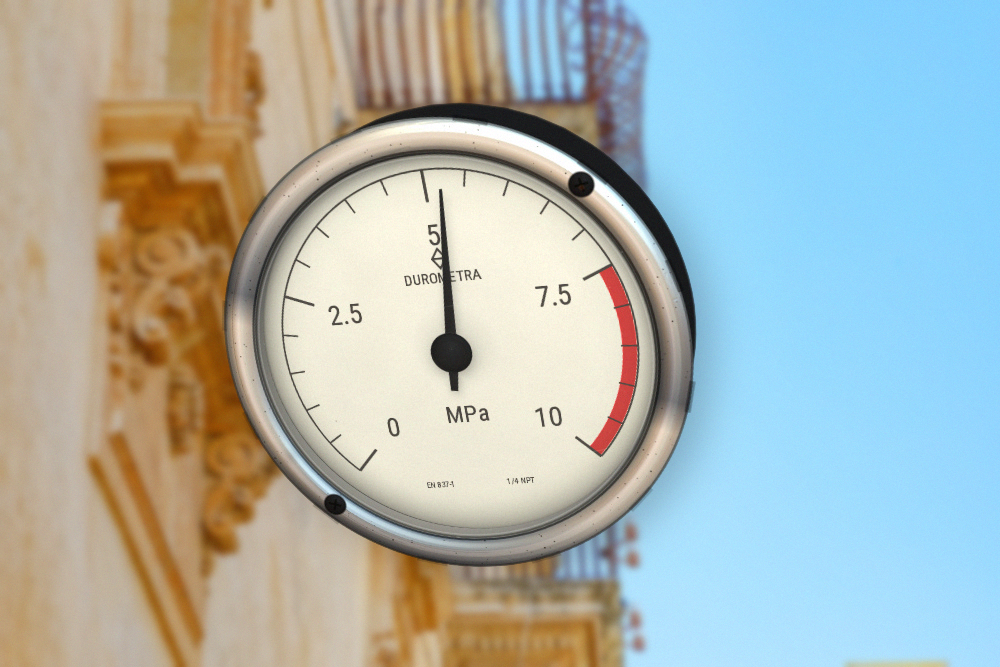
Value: value=5.25 unit=MPa
